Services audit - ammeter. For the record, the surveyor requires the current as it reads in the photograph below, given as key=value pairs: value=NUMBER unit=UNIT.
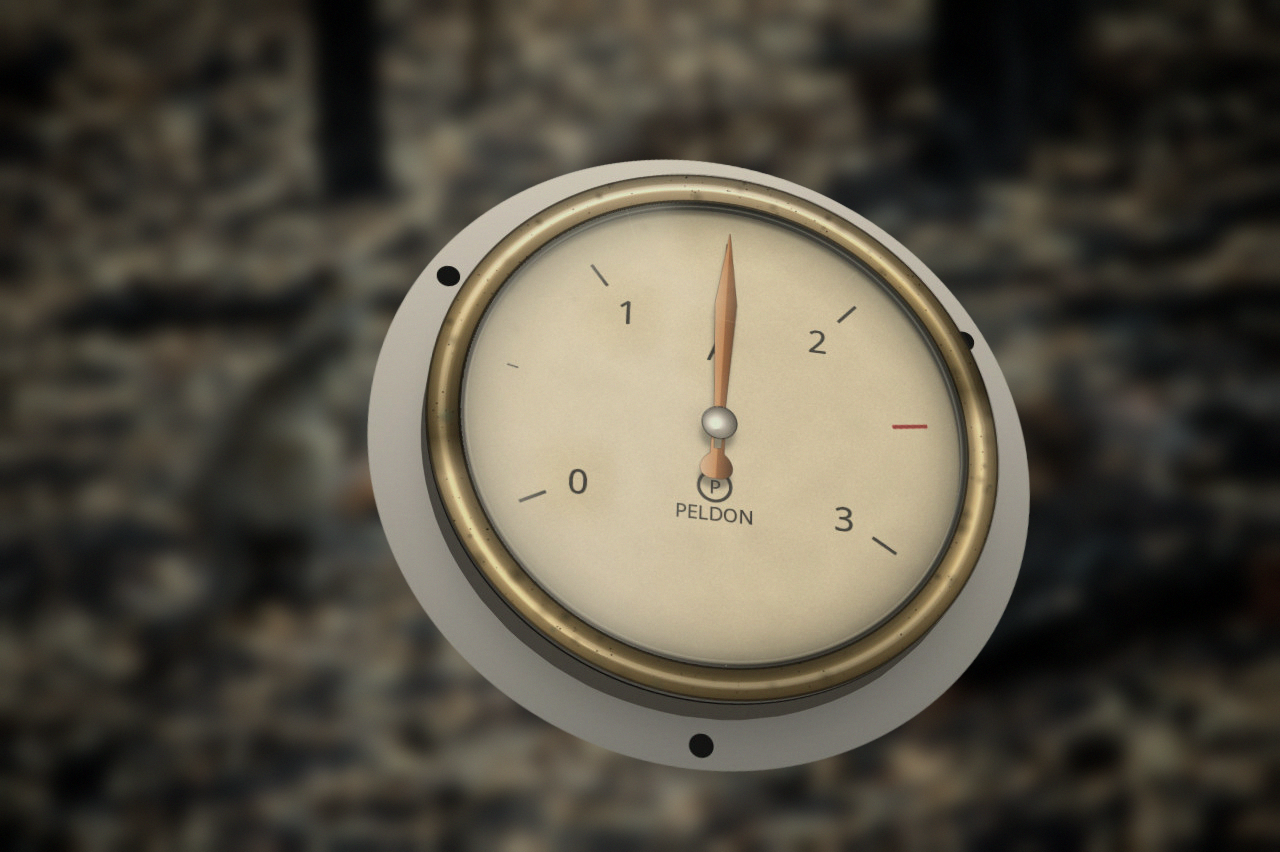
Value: value=1.5 unit=A
